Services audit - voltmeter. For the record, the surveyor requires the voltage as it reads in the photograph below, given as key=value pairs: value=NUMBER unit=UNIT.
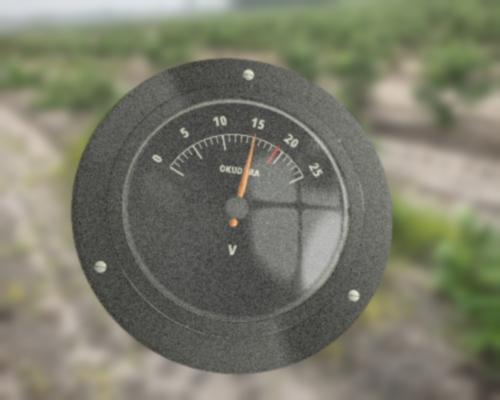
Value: value=15 unit=V
